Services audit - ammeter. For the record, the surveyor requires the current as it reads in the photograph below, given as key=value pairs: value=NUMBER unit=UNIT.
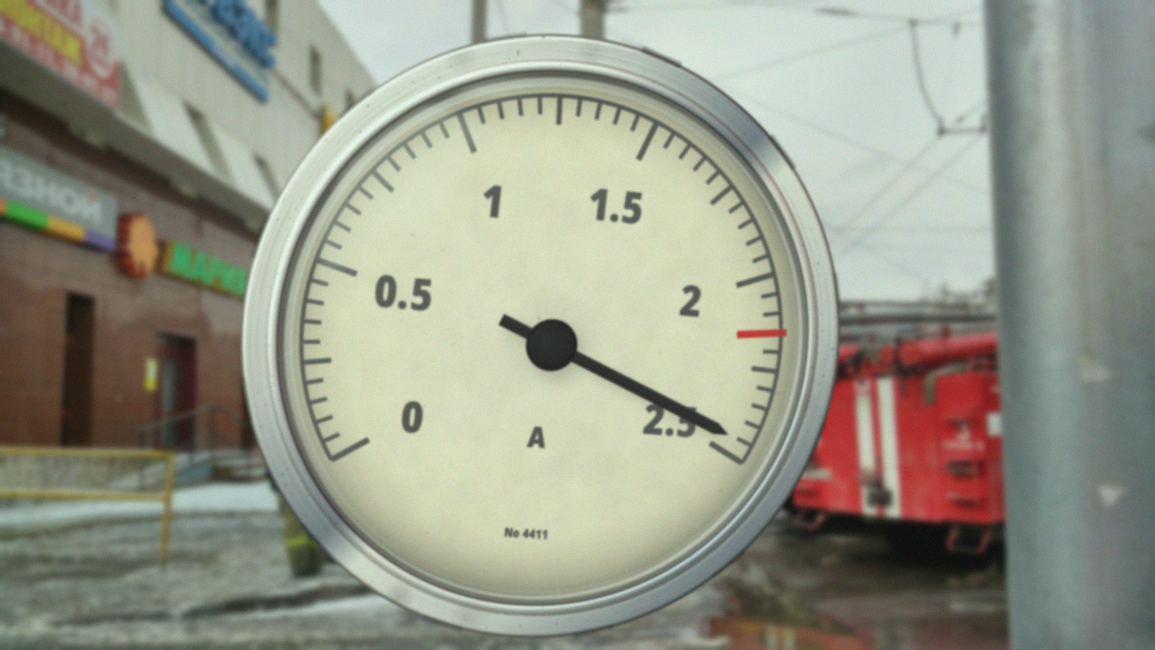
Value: value=2.45 unit=A
